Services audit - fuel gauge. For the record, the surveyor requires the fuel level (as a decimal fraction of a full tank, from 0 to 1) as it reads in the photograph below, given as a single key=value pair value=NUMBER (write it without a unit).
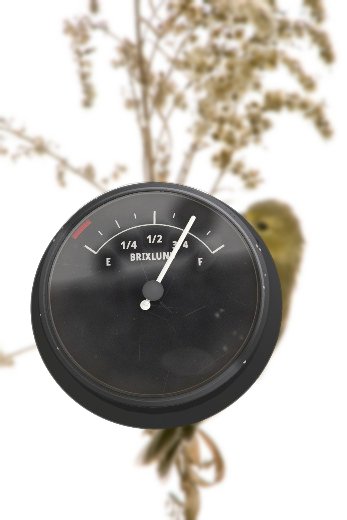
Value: value=0.75
